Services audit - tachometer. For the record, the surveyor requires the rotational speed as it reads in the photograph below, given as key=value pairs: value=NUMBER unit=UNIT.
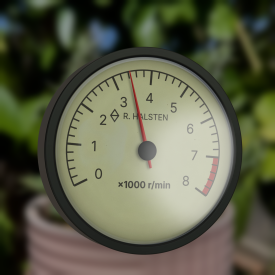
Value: value=3400 unit=rpm
